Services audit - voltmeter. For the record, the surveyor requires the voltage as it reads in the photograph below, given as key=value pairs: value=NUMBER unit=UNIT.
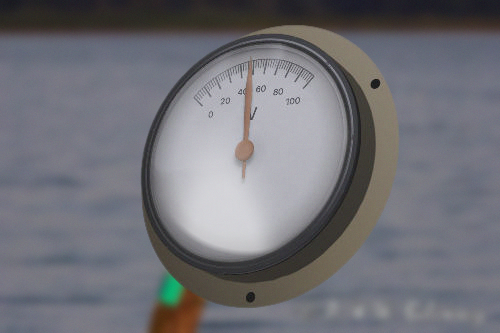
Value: value=50 unit=V
